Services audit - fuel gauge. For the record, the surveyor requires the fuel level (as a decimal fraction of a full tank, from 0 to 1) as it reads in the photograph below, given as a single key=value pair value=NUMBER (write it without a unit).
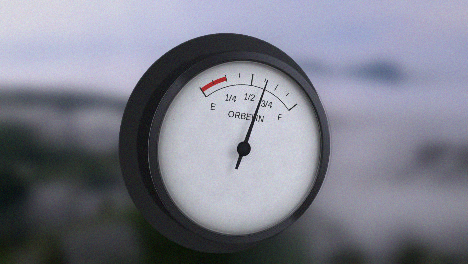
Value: value=0.625
